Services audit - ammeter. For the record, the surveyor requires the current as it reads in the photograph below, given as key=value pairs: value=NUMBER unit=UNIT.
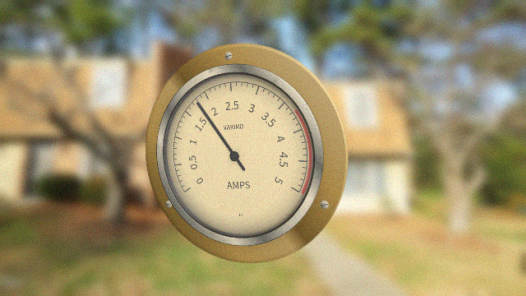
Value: value=1.8 unit=A
